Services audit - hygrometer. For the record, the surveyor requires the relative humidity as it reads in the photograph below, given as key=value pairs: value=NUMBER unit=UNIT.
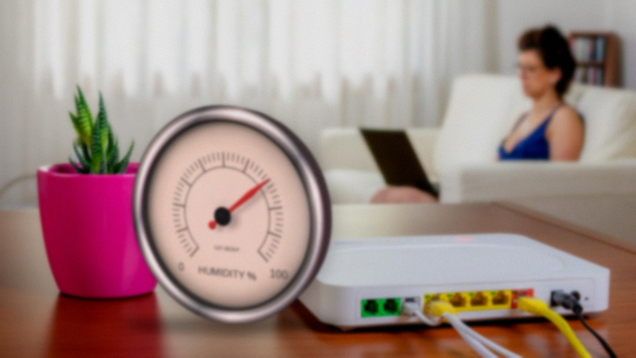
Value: value=70 unit=%
